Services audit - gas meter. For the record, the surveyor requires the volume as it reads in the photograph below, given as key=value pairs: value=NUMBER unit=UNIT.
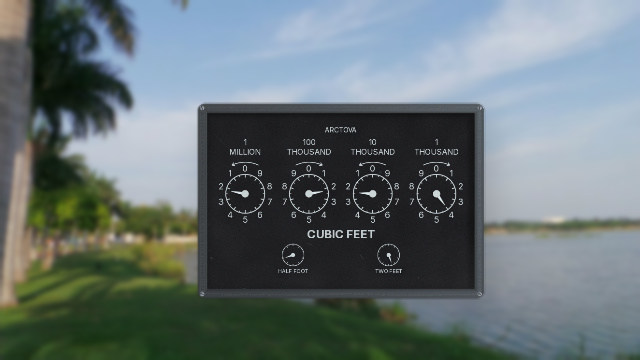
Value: value=222400 unit=ft³
